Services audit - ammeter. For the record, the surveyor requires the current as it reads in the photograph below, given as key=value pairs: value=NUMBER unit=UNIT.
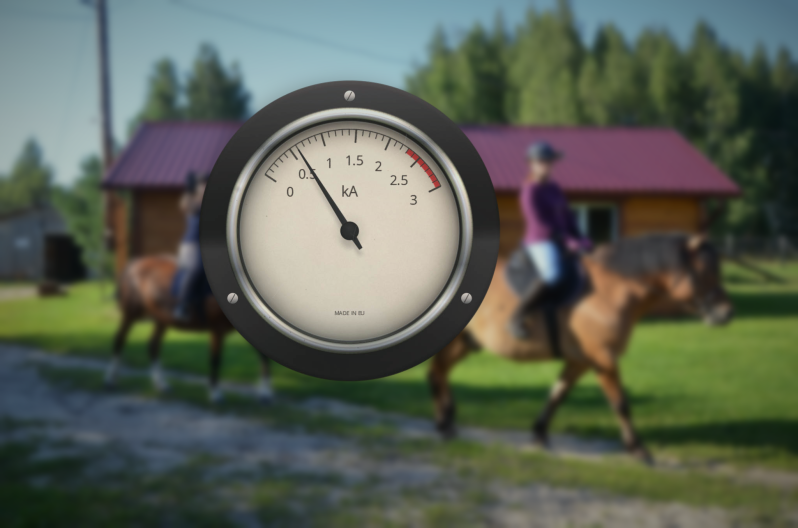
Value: value=0.6 unit=kA
